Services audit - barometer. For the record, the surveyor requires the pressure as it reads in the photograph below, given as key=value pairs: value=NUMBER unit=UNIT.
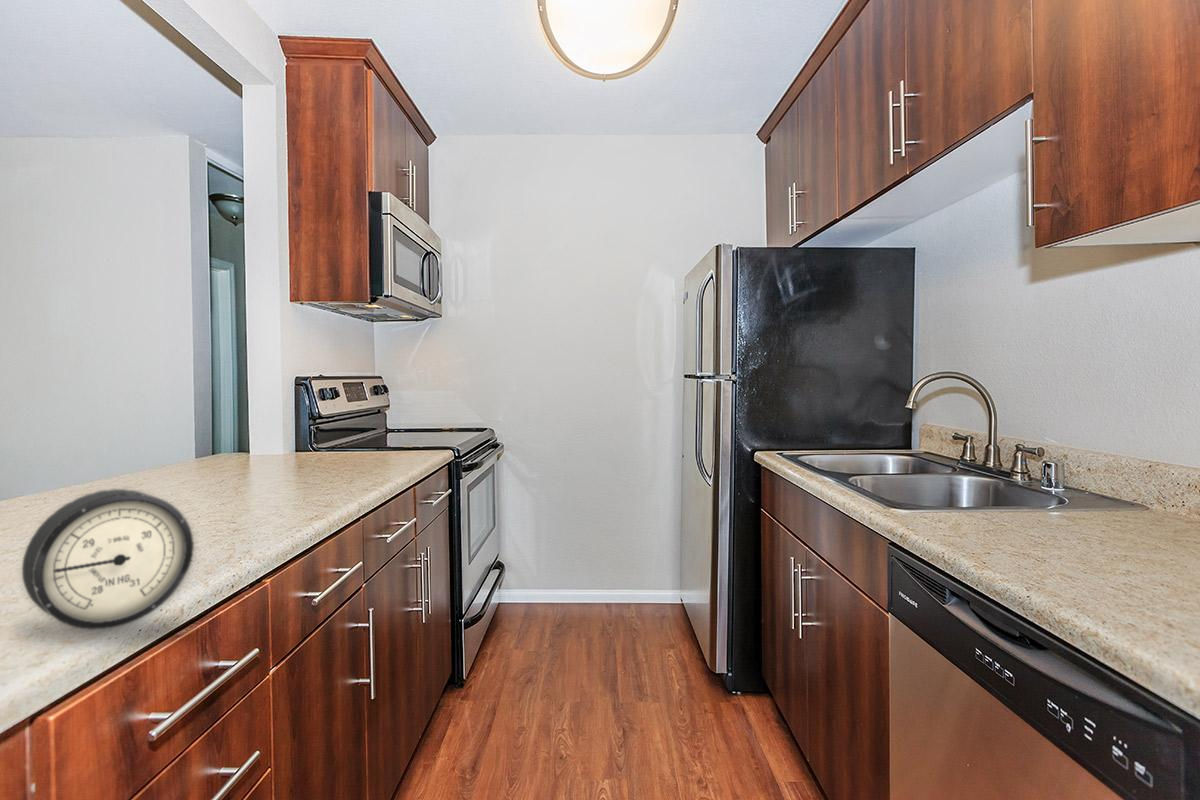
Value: value=28.6 unit=inHg
